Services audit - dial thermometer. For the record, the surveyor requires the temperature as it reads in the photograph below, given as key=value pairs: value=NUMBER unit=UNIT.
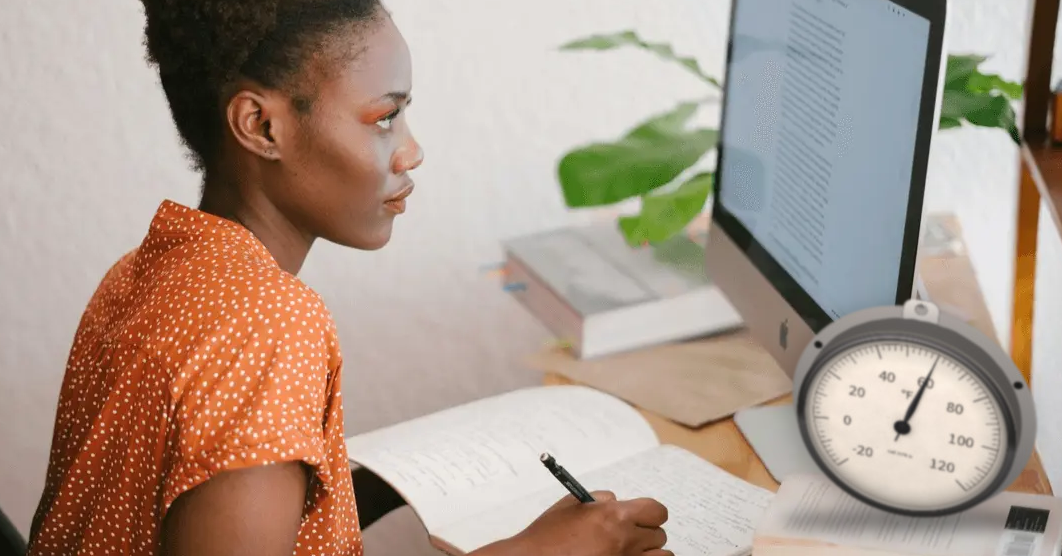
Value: value=60 unit=°F
